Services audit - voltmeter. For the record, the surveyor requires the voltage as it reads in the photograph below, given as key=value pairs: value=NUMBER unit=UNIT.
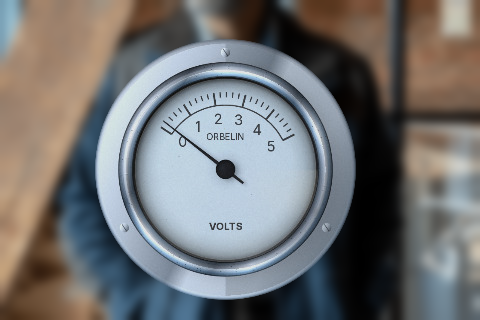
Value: value=0.2 unit=V
